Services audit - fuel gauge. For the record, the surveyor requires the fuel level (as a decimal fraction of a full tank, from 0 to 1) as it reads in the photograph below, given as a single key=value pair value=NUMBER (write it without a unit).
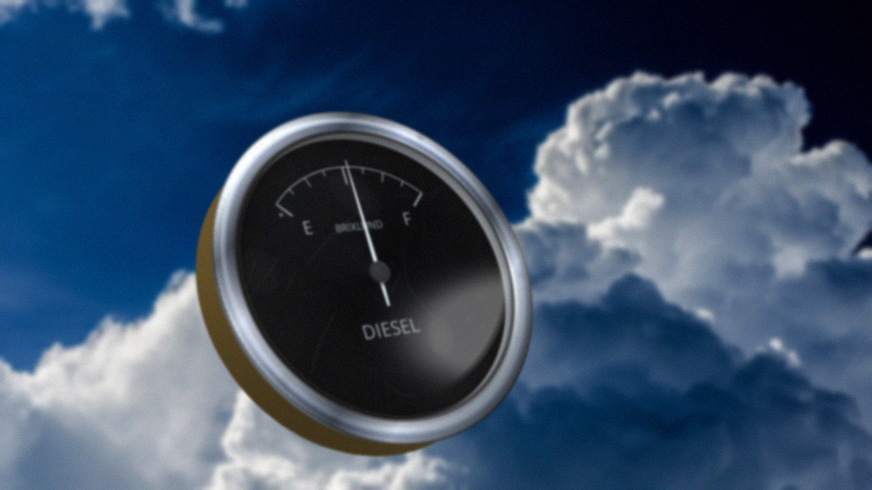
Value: value=0.5
